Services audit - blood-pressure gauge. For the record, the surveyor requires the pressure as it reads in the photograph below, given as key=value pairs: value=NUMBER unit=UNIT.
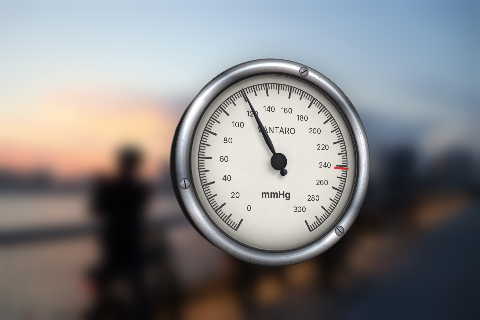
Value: value=120 unit=mmHg
